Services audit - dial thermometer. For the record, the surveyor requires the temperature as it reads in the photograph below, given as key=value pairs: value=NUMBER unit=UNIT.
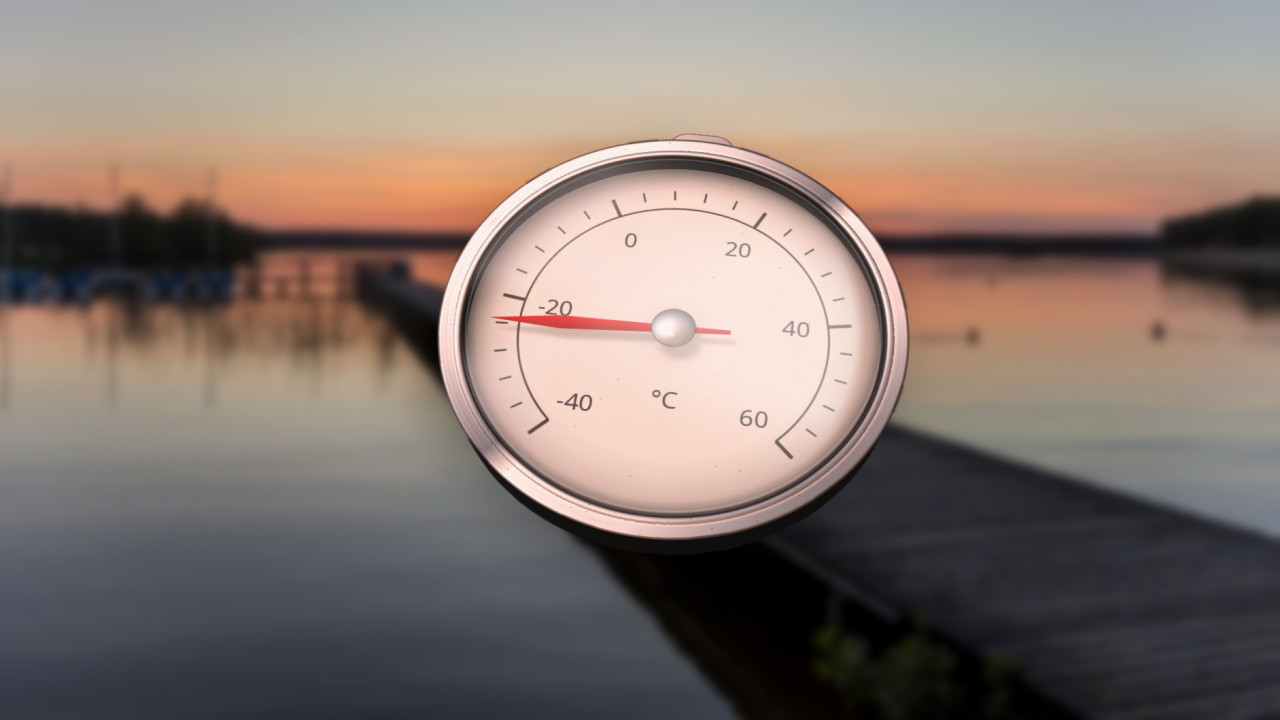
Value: value=-24 unit=°C
